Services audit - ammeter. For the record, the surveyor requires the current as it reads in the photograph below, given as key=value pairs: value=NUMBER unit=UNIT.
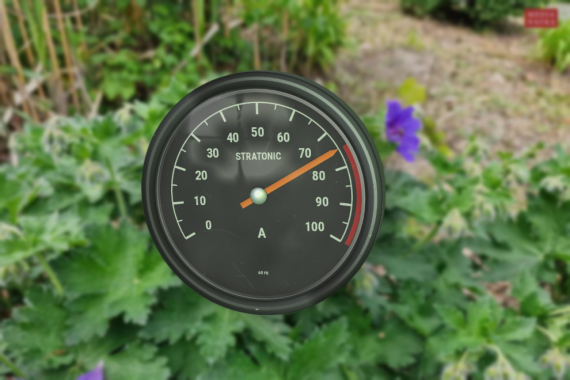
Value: value=75 unit=A
